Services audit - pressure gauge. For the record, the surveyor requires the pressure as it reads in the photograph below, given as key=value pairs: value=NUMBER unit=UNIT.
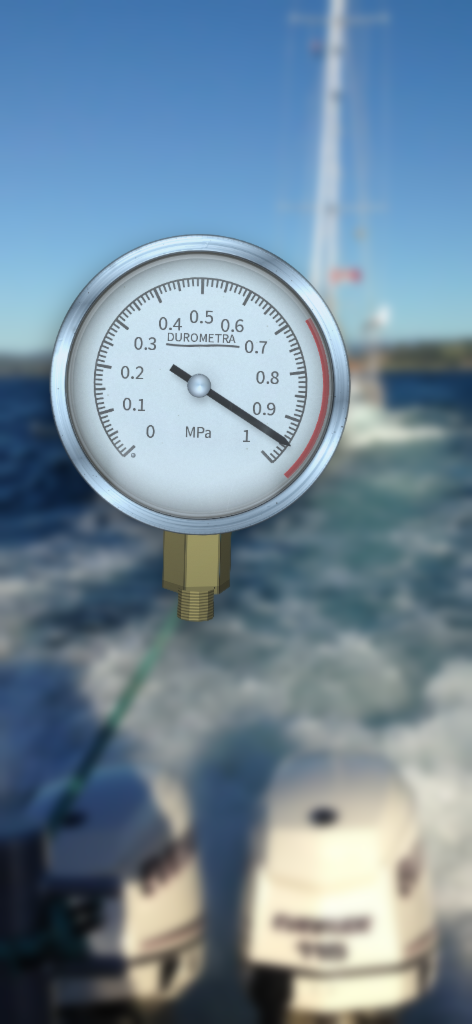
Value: value=0.95 unit=MPa
